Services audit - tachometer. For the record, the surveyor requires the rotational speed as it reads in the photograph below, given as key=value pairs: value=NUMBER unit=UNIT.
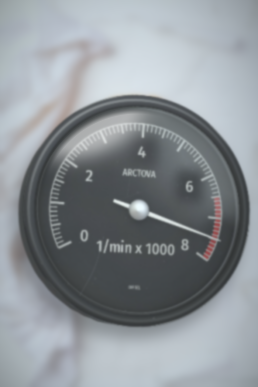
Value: value=7500 unit=rpm
